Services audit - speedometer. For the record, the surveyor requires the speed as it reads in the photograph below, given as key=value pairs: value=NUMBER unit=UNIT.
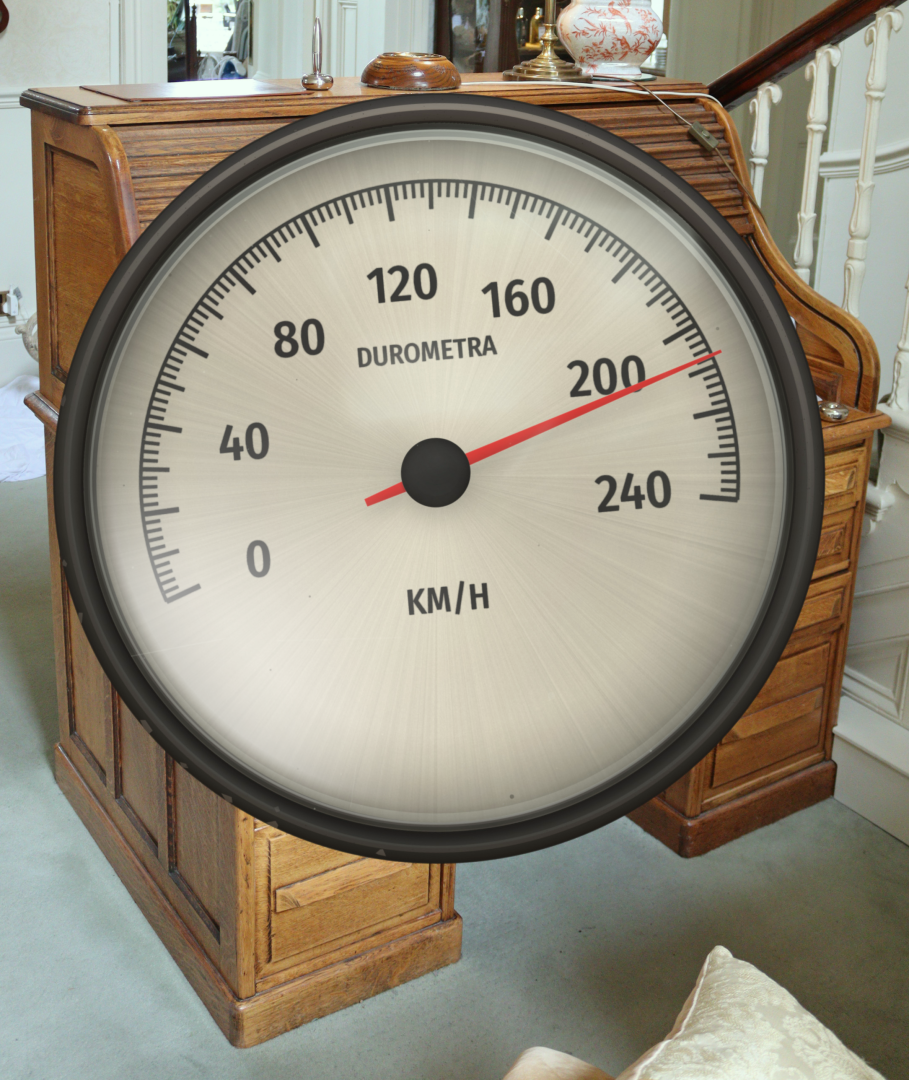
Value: value=208 unit=km/h
